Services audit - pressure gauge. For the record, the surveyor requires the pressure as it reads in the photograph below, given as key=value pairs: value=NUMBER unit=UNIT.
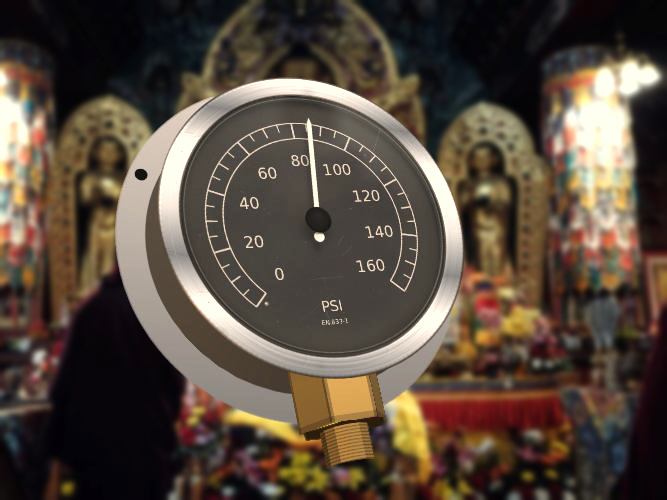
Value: value=85 unit=psi
